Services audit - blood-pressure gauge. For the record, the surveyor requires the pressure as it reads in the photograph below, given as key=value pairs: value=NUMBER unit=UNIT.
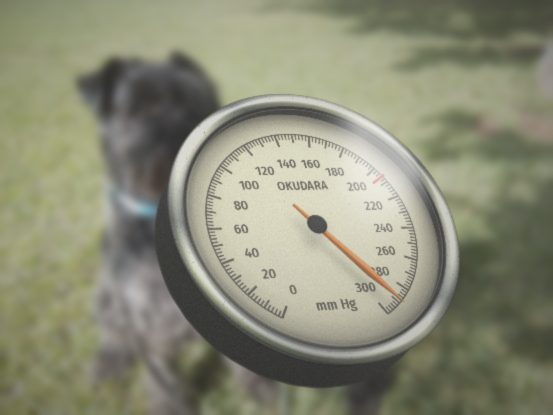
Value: value=290 unit=mmHg
